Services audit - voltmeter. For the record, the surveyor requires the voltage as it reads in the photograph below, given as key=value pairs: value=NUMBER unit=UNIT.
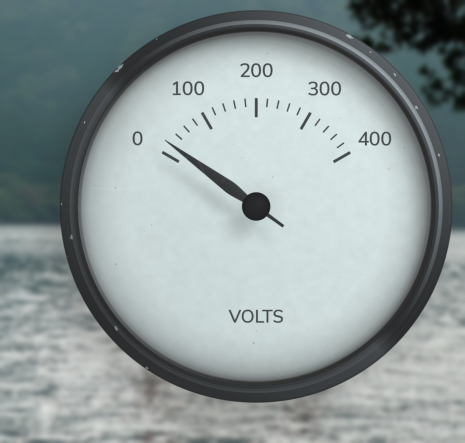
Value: value=20 unit=V
